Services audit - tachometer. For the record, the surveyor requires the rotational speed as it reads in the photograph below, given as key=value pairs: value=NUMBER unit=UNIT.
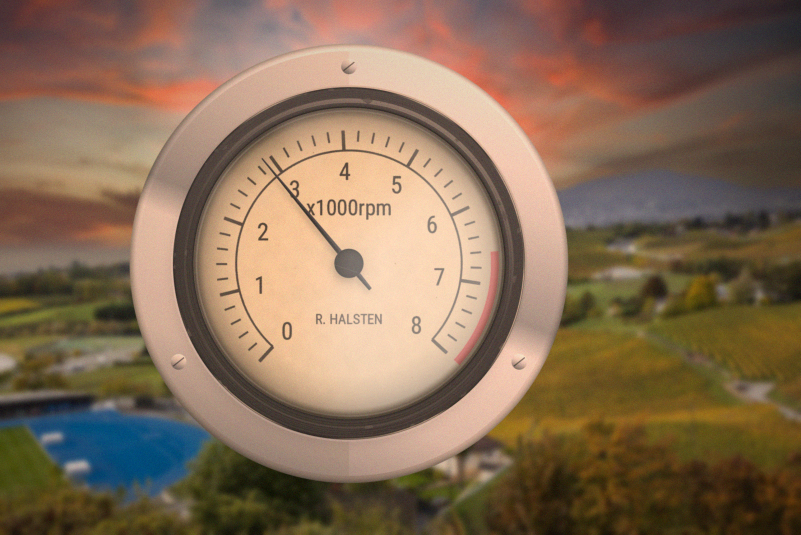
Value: value=2900 unit=rpm
